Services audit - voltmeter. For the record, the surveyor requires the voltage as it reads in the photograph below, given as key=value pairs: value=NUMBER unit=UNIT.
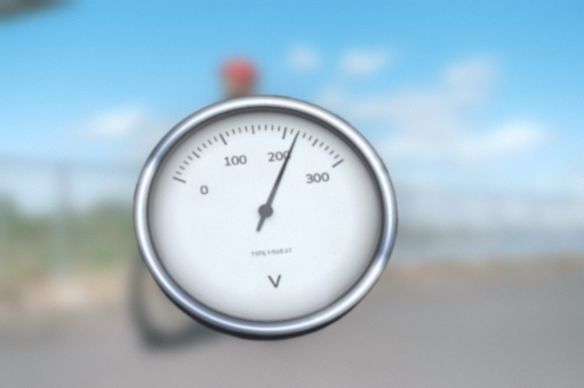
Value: value=220 unit=V
